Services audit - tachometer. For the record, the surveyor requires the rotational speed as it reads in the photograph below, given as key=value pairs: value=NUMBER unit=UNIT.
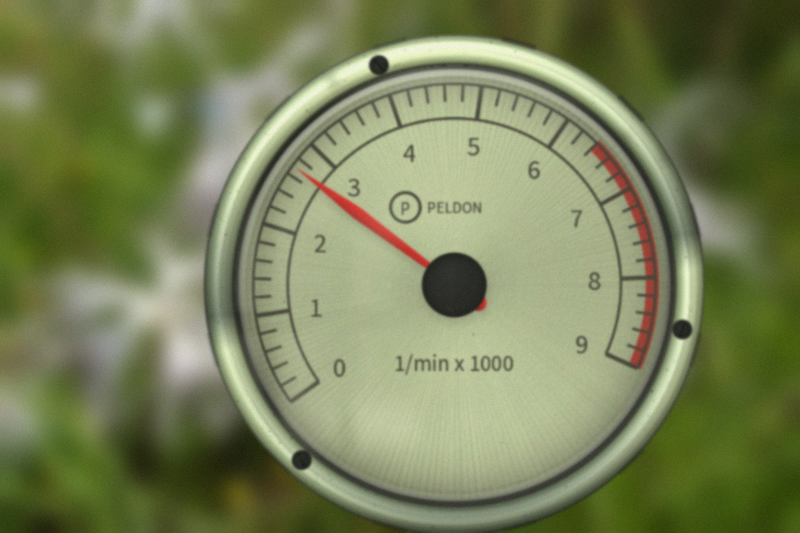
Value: value=2700 unit=rpm
